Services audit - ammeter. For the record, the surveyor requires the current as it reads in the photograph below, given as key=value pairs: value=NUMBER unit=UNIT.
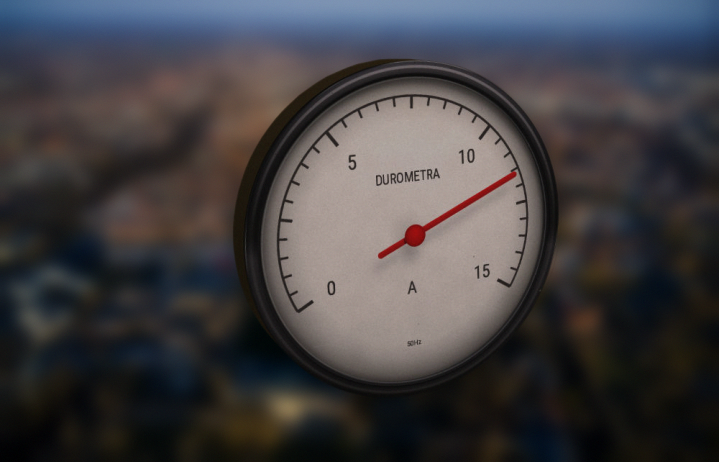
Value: value=11.5 unit=A
